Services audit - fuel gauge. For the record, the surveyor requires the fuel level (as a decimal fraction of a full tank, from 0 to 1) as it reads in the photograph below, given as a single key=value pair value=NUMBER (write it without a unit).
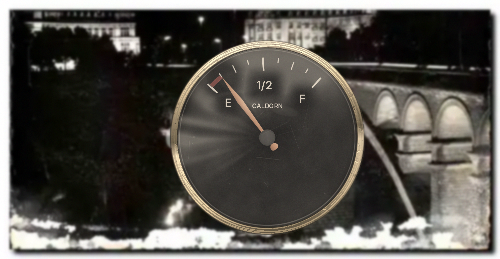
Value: value=0.125
